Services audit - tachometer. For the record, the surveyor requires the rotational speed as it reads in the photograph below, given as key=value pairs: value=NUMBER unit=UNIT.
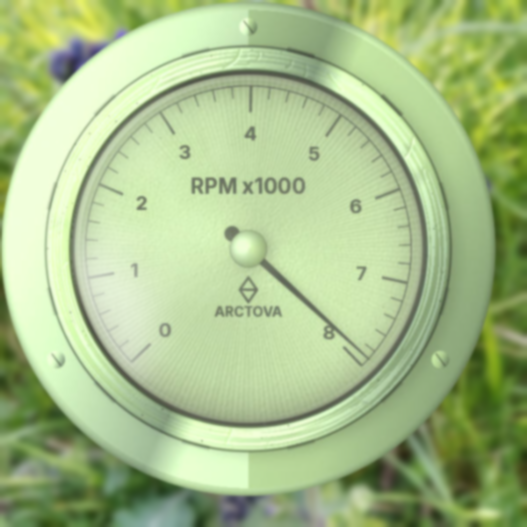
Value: value=7900 unit=rpm
